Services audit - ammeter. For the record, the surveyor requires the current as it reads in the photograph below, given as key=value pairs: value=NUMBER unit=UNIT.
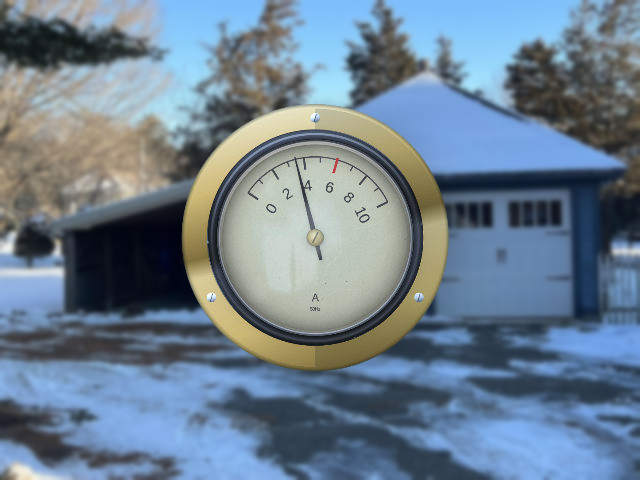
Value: value=3.5 unit=A
